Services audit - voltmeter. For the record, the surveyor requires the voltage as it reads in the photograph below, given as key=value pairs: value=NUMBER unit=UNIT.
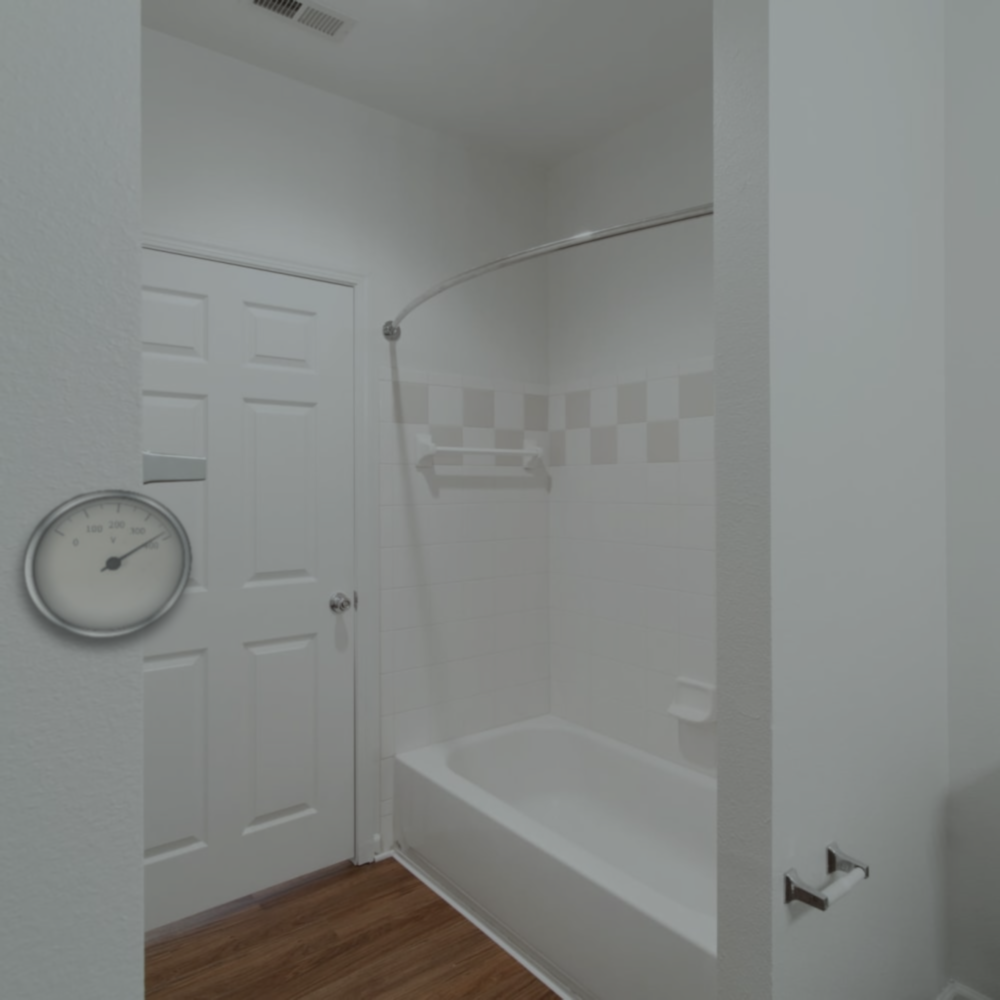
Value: value=375 unit=V
